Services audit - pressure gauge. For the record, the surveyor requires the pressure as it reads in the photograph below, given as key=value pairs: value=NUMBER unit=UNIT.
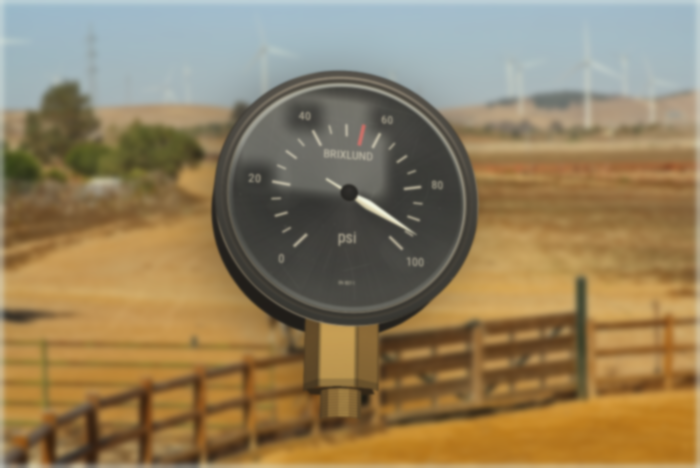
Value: value=95 unit=psi
